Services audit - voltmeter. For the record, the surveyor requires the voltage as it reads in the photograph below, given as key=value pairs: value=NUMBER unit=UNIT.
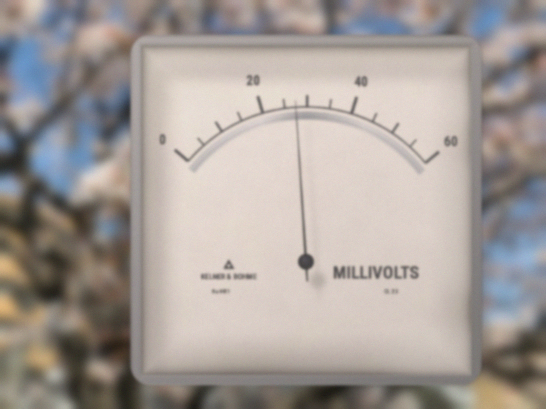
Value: value=27.5 unit=mV
